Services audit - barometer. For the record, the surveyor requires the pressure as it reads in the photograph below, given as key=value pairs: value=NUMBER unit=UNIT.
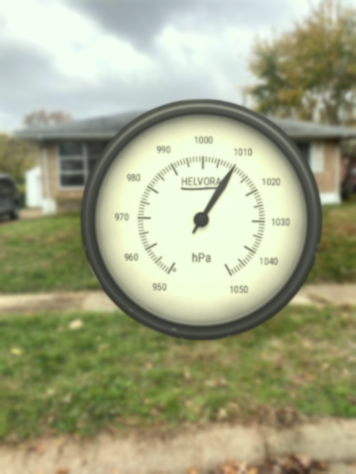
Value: value=1010 unit=hPa
